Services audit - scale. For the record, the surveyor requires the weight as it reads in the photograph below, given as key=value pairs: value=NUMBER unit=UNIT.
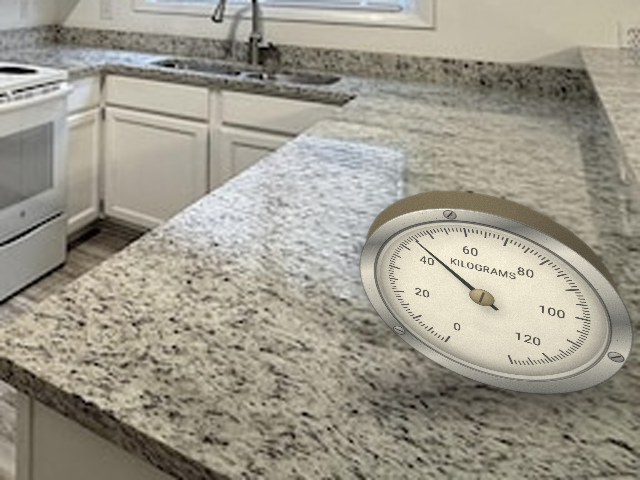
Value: value=45 unit=kg
